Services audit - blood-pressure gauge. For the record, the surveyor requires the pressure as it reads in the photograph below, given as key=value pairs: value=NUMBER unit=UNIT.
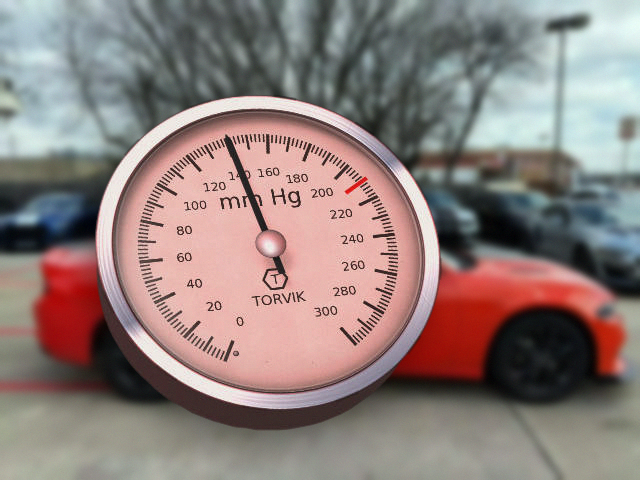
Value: value=140 unit=mmHg
